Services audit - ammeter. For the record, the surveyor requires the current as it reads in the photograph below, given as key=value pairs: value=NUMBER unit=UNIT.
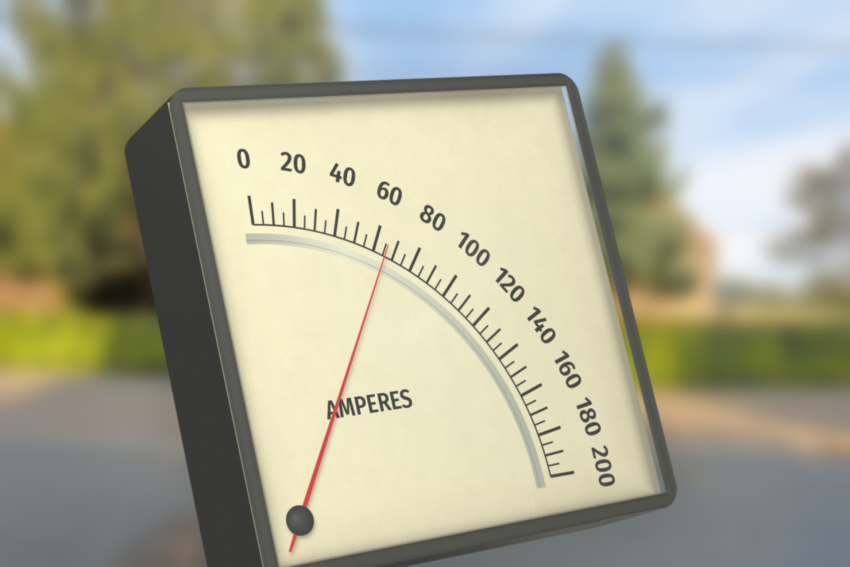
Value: value=65 unit=A
